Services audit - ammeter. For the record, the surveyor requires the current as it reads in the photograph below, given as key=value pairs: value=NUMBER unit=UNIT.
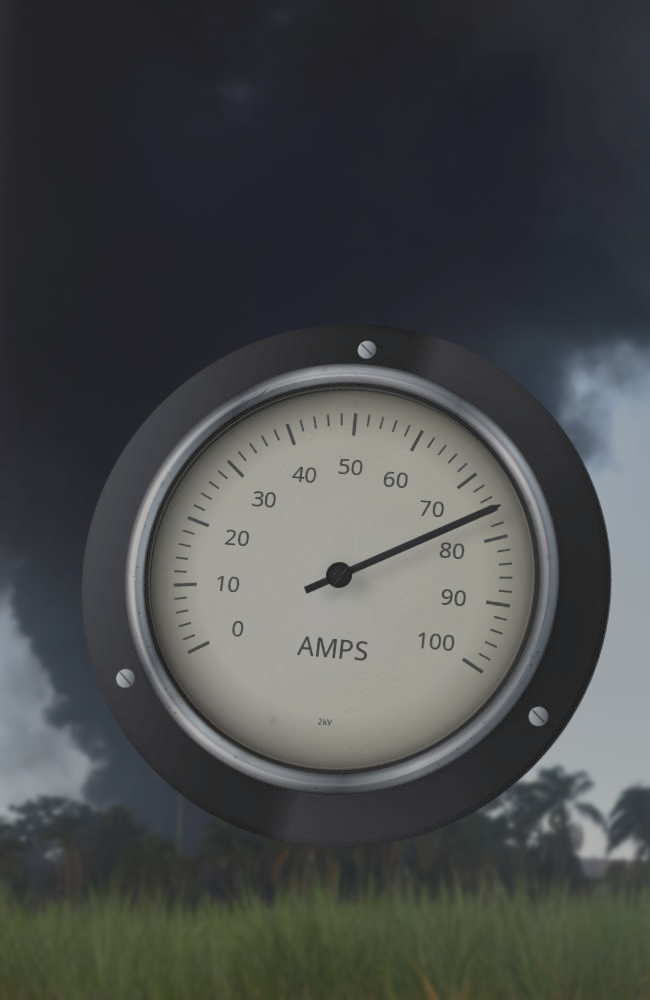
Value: value=76 unit=A
